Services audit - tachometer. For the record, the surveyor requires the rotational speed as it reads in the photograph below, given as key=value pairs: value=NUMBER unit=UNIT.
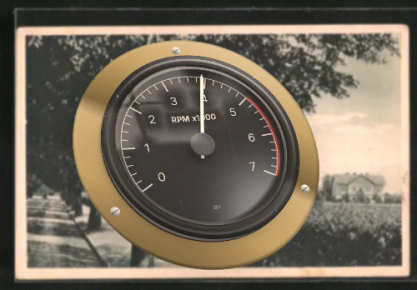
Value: value=3900 unit=rpm
